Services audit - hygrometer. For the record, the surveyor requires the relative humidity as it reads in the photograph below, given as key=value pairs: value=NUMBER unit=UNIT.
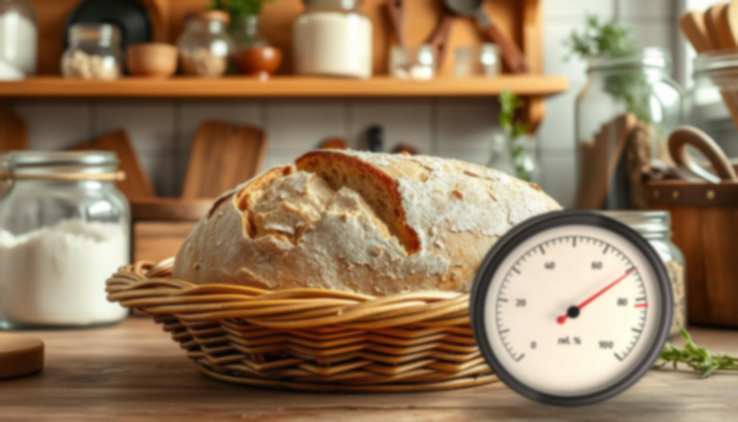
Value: value=70 unit=%
